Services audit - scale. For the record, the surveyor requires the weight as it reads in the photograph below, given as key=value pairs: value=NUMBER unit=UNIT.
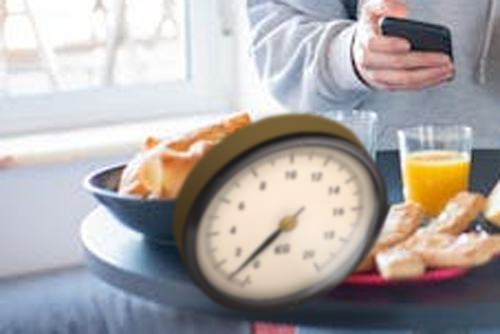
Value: value=1 unit=kg
